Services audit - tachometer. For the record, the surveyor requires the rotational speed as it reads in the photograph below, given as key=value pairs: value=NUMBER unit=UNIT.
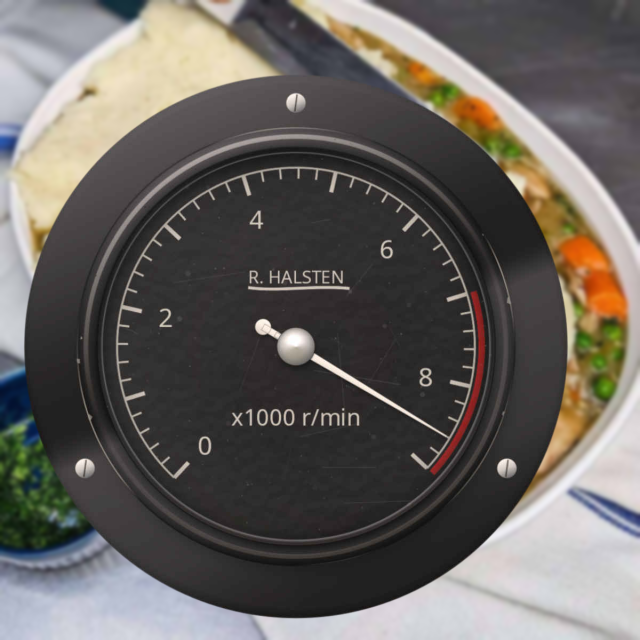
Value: value=8600 unit=rpm
